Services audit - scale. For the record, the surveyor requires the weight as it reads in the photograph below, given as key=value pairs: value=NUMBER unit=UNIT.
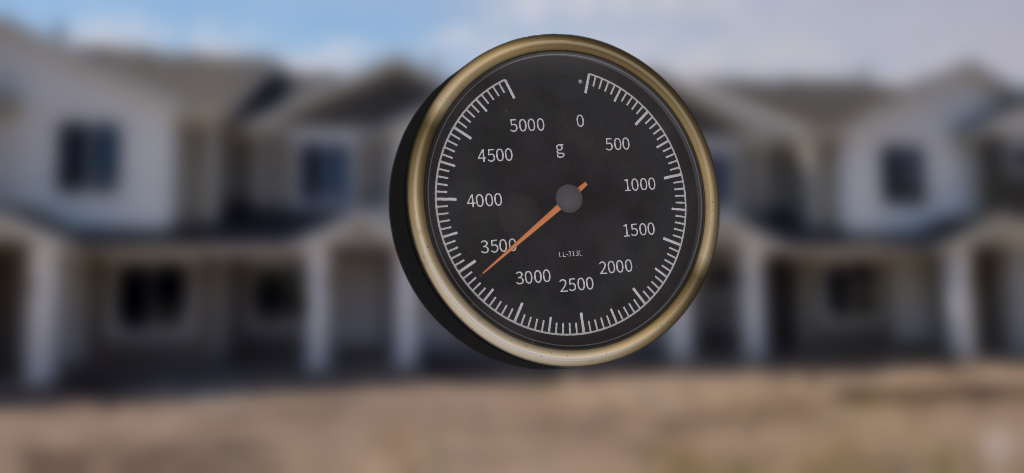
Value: value=3400 unit=g
